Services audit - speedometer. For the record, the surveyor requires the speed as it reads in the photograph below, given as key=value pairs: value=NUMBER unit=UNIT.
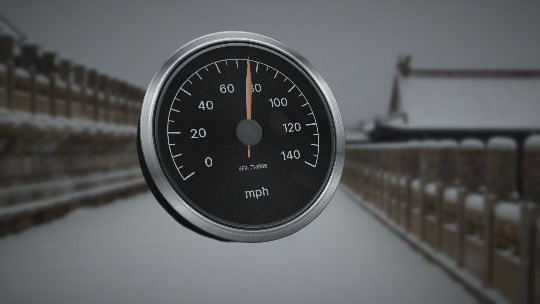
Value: value=75 unit=mph
